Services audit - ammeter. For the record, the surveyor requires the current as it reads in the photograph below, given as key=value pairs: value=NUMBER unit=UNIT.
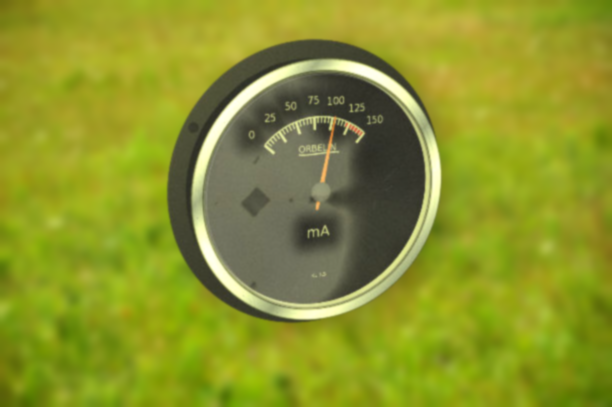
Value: value=100 unit=mA
